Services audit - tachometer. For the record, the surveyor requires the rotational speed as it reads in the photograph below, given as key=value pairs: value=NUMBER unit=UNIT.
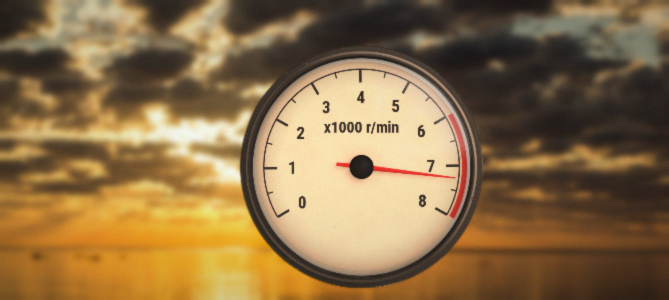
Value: value=7250 unit=rpm
